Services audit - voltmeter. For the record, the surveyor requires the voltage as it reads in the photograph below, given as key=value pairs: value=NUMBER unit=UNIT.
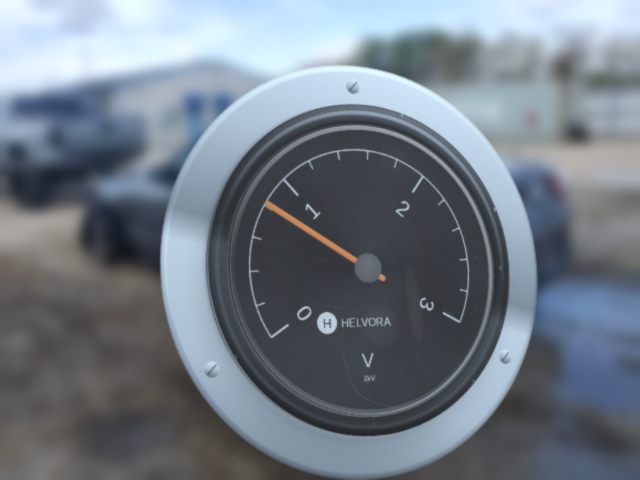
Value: value=0.8 unit=V
